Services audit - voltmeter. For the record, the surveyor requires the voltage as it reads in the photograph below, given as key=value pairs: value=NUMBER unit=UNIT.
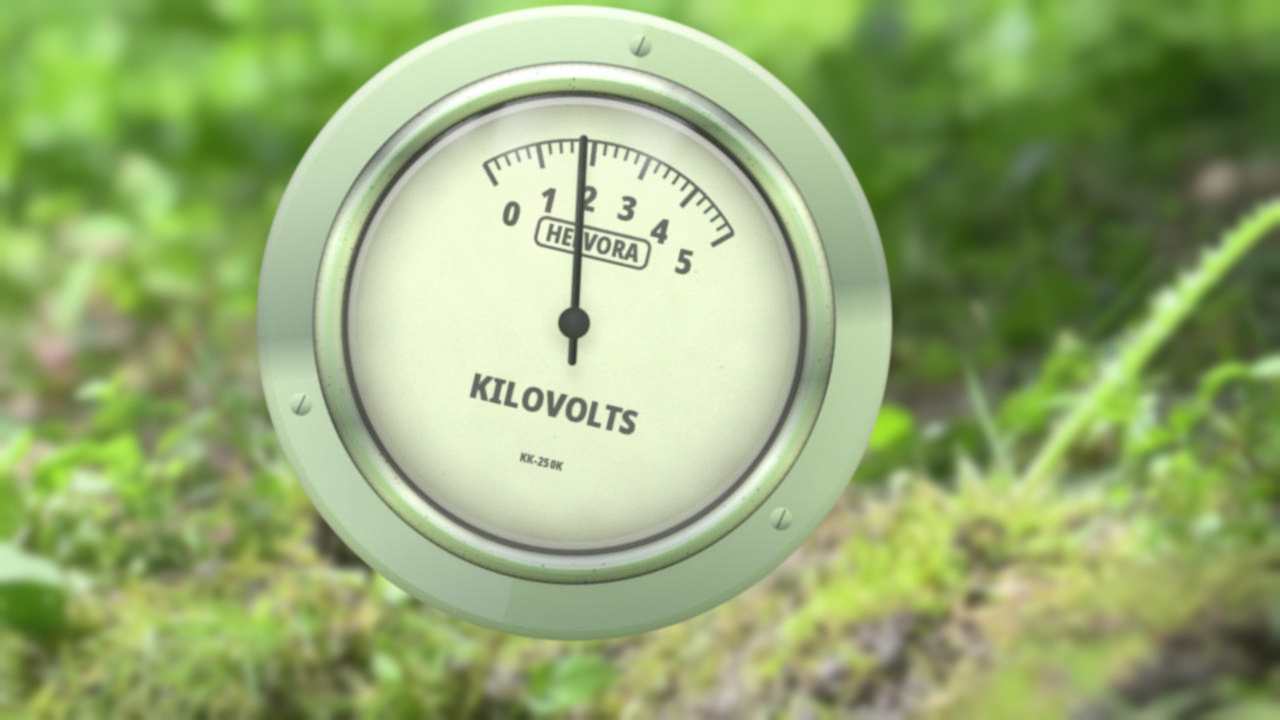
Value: value=1.8 unit=kV
